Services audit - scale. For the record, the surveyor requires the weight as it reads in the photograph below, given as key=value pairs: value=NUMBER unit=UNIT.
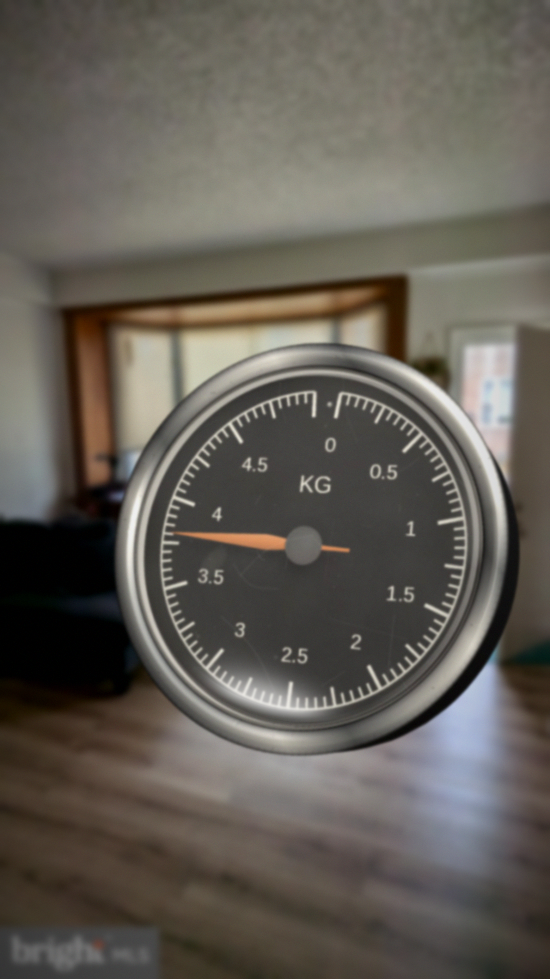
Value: value=3.8 unit=kg
